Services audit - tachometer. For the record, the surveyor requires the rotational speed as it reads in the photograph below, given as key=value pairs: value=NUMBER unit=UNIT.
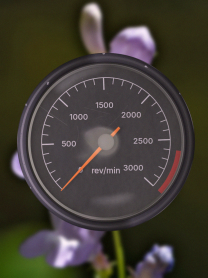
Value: value=0 unit=rpm
